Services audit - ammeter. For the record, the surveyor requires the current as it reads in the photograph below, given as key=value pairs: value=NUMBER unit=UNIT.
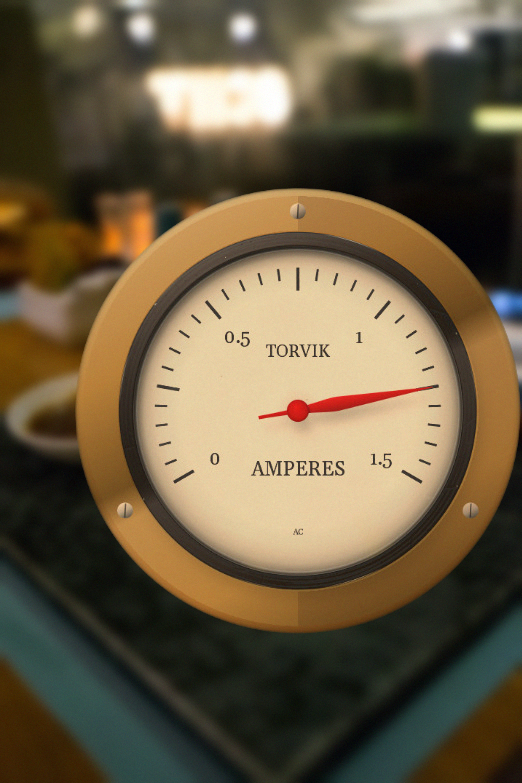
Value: value=1.25 unit=A
